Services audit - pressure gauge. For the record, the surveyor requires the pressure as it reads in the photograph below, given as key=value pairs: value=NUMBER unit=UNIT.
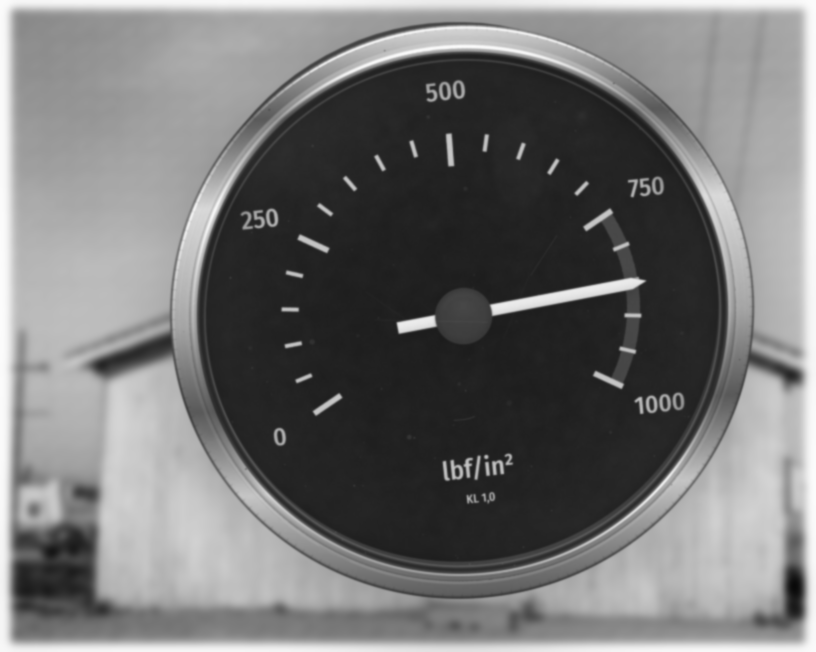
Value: value=850 unit=psi
